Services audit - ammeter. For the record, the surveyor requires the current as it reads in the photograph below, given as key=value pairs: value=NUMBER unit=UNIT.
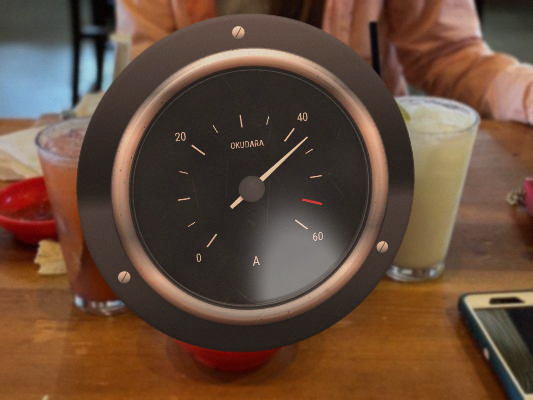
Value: value=42.5 unit=A
